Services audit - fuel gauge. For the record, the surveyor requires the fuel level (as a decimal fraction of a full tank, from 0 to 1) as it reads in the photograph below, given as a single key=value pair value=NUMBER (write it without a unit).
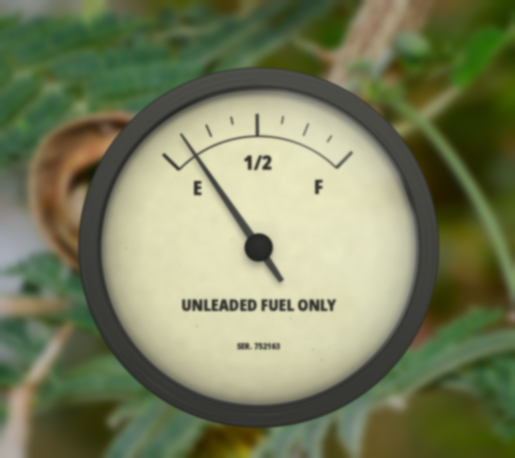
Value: value=0.125
